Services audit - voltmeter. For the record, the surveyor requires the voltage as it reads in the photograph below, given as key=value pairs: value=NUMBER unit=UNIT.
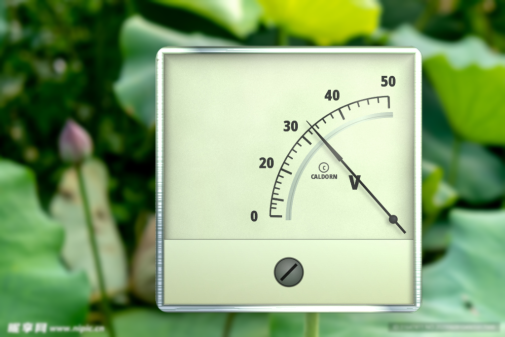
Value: value=33 unit=V
